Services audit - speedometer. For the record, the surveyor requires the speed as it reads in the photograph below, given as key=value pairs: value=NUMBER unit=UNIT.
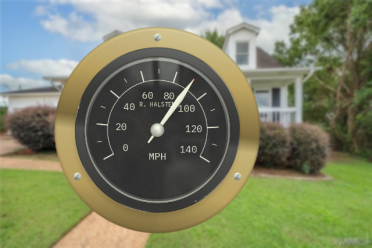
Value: value=90 unit=mph
